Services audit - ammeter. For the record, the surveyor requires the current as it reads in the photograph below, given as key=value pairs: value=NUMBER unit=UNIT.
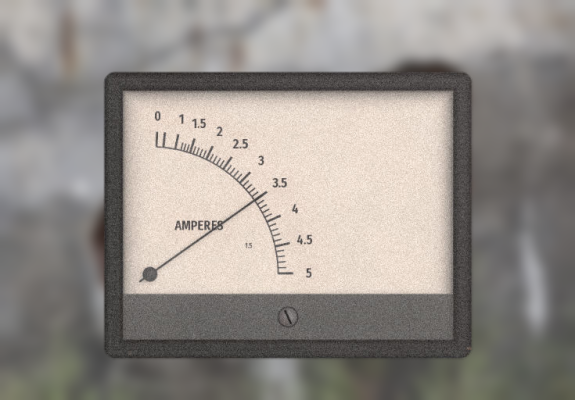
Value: value=3.5 unit=A
